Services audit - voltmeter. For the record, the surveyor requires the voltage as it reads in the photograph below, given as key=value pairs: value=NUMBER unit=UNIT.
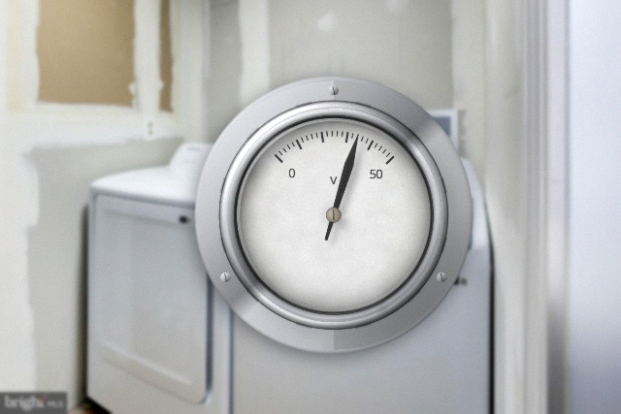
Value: value=34 unit=V
